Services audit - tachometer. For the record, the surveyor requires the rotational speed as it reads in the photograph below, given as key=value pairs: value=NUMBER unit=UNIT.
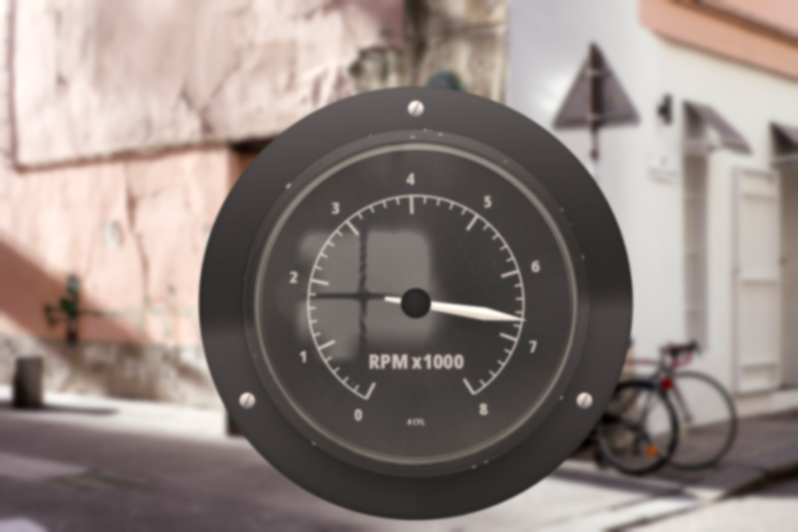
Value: value=6700 unit=rpm
